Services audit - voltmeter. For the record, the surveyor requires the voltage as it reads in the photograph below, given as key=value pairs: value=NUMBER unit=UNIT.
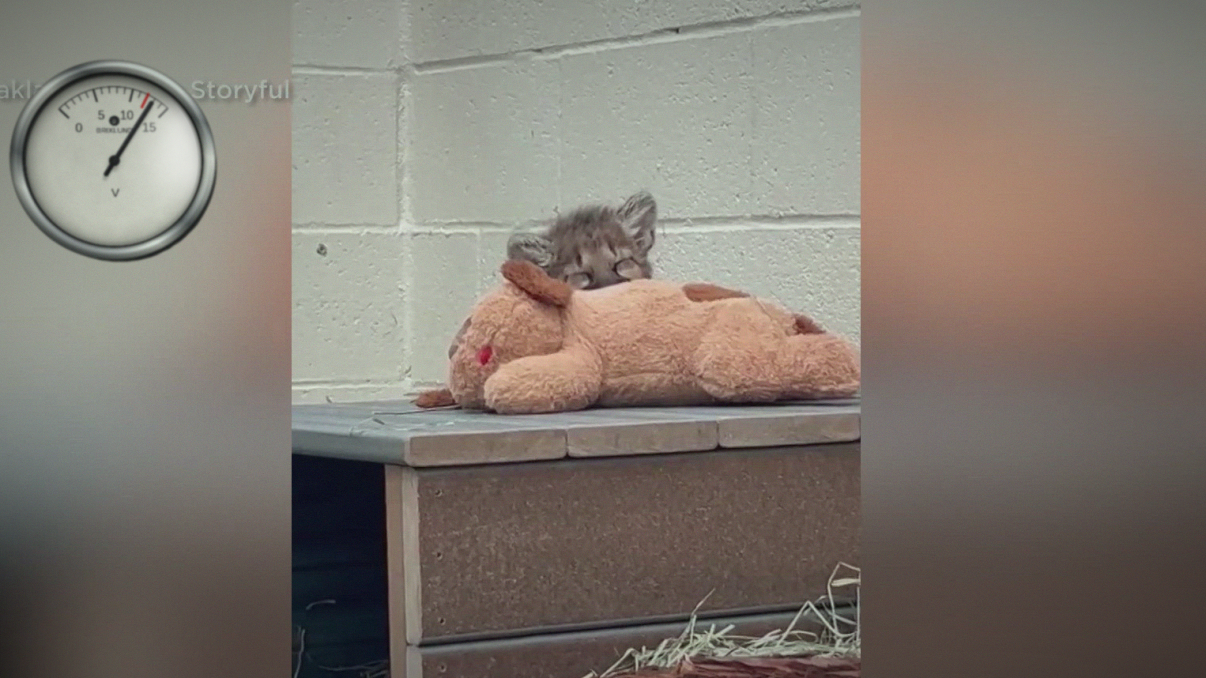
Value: value=13 unit=V
